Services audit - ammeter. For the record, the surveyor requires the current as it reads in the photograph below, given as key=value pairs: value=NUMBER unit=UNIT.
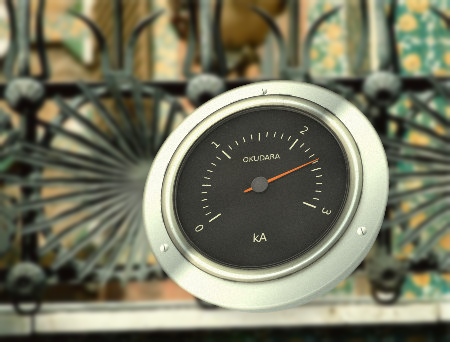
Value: value=2.4 unit=kA
